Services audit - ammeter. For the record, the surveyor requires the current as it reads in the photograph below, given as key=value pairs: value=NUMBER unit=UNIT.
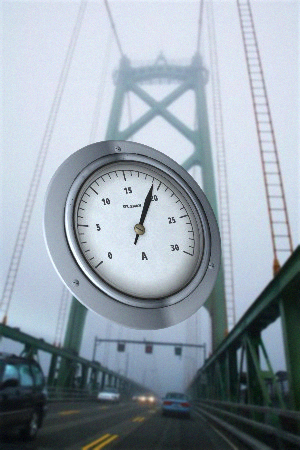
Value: value=19 unit=A
